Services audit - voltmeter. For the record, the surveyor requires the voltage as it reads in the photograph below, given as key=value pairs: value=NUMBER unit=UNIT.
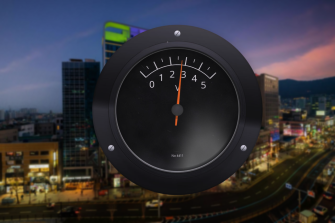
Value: value=2.75 unit=V
